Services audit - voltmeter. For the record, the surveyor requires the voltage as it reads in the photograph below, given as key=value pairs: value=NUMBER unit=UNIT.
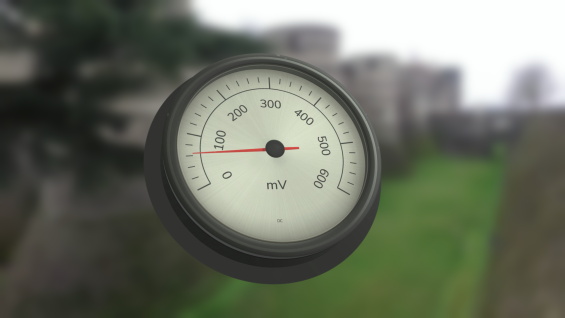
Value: value=60 unit=mV
